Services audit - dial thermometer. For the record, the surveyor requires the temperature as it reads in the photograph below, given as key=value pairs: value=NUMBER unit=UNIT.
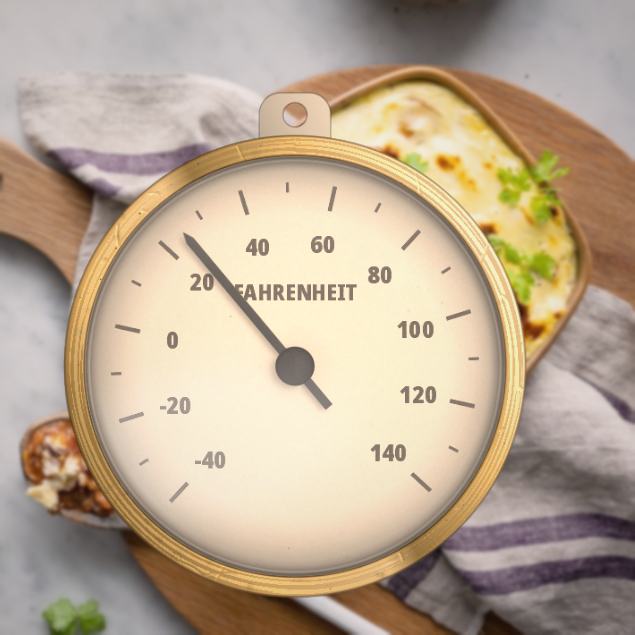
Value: value=25 unit=°F
